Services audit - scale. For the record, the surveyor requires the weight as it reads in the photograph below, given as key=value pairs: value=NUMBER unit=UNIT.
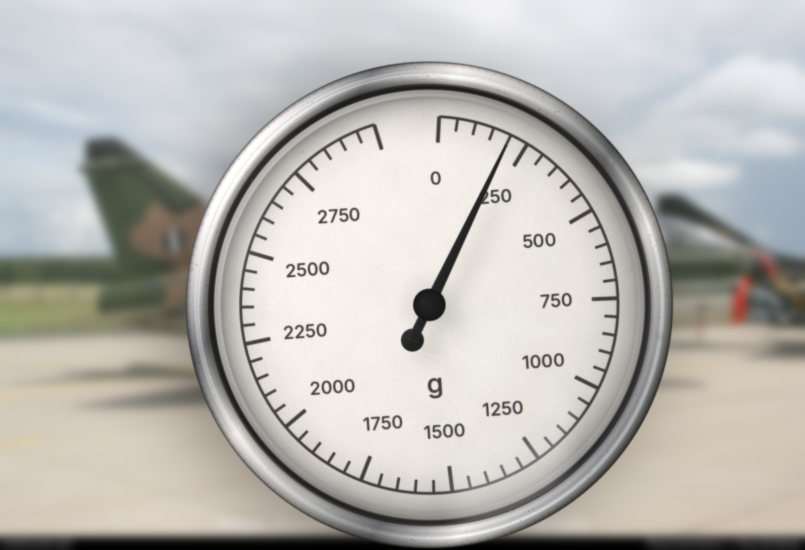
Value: value=200 unit=g
